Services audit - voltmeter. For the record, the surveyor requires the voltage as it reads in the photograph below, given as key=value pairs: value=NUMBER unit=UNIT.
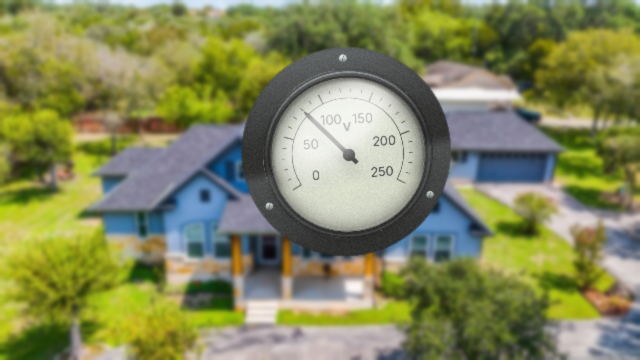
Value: value=80 unit=V
